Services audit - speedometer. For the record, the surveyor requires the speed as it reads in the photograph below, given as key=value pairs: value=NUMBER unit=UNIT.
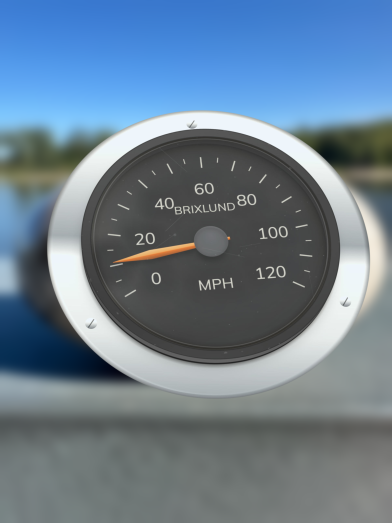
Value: value=10 unit=mph
